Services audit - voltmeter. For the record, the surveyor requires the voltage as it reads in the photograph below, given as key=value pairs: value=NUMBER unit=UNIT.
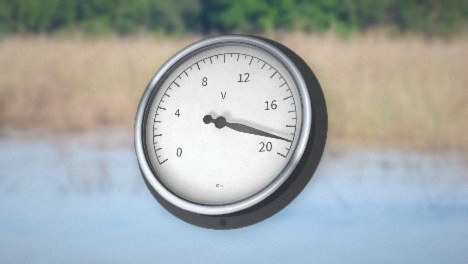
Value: value=19 unit=V
